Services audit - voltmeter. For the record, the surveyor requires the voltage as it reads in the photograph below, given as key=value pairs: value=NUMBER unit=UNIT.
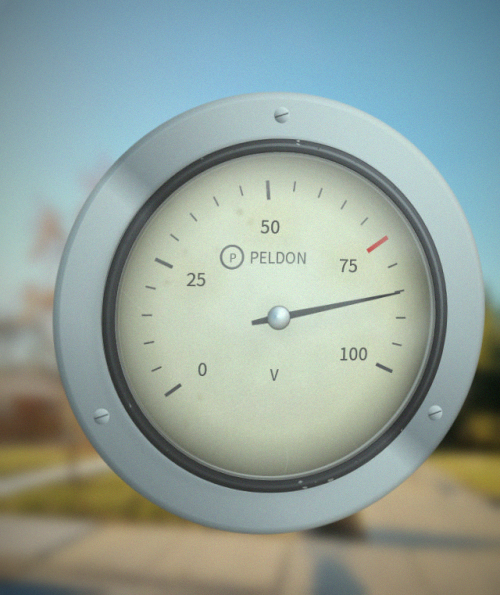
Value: value=85 unit=V
